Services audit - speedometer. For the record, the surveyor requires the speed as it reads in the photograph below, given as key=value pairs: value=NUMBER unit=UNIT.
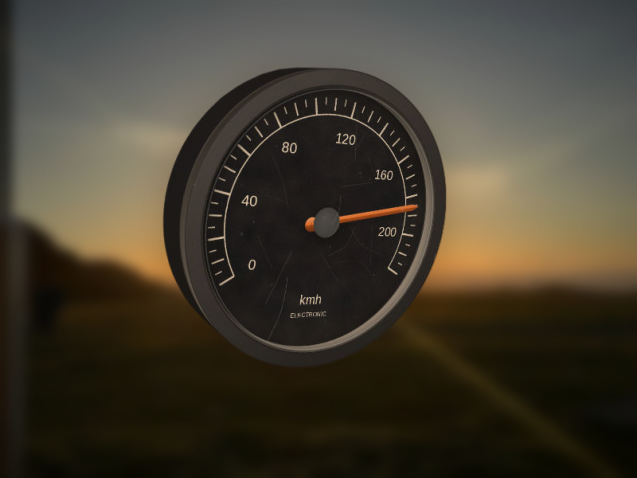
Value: value=185 unit=km/h
